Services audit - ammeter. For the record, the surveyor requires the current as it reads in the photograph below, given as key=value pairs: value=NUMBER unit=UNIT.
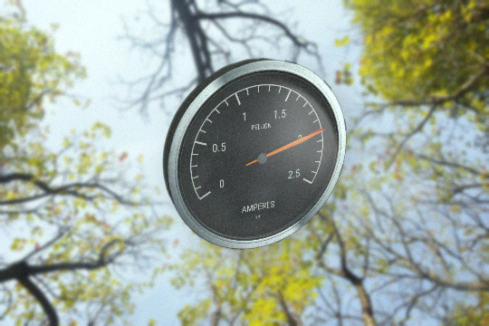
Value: value=2 unit=A
